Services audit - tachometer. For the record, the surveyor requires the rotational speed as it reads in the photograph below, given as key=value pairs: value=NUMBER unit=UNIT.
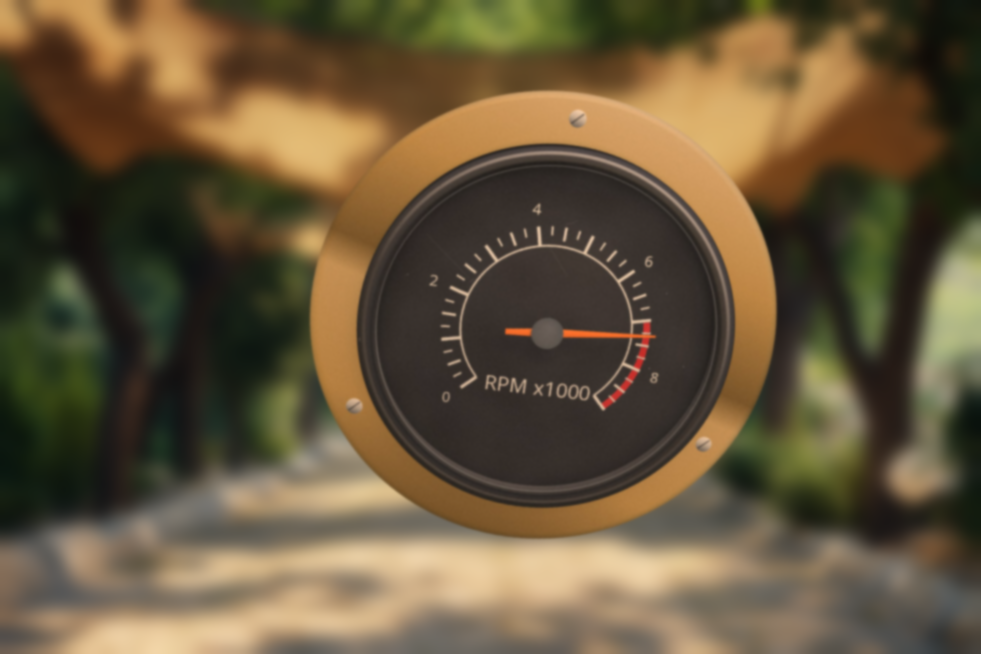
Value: value=7250 unit=rpm
